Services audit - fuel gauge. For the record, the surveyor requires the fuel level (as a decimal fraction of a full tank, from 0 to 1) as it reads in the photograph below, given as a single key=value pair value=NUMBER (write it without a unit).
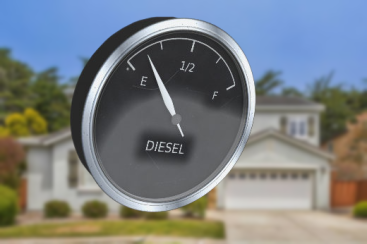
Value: value=0.125
